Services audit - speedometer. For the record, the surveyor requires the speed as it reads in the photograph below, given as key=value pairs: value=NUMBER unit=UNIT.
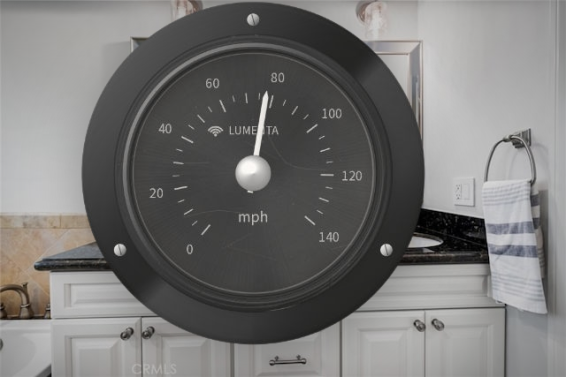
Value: value=77.5 unit=mph
